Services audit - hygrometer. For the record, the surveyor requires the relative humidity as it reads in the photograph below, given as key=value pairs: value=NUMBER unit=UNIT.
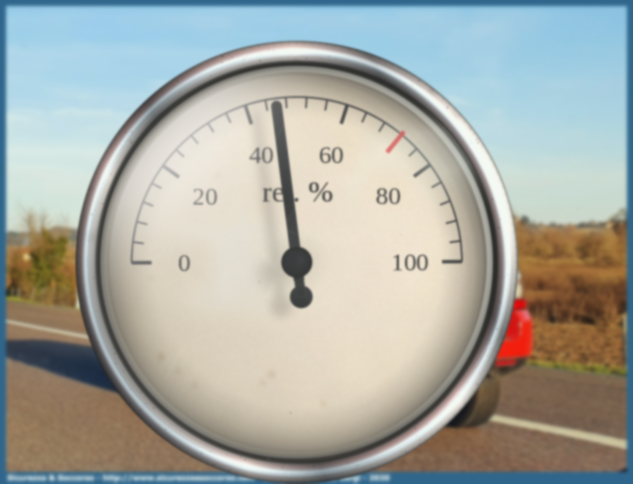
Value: value=46 unit=%
